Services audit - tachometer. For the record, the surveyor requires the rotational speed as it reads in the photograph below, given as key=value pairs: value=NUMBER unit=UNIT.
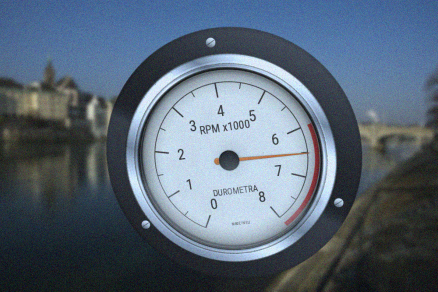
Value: value=6500 unit=rpm
